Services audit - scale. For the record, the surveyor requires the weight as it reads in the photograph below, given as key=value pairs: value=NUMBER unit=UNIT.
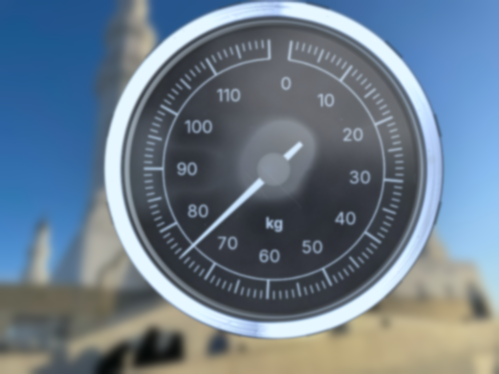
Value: value=75 unit=kg
